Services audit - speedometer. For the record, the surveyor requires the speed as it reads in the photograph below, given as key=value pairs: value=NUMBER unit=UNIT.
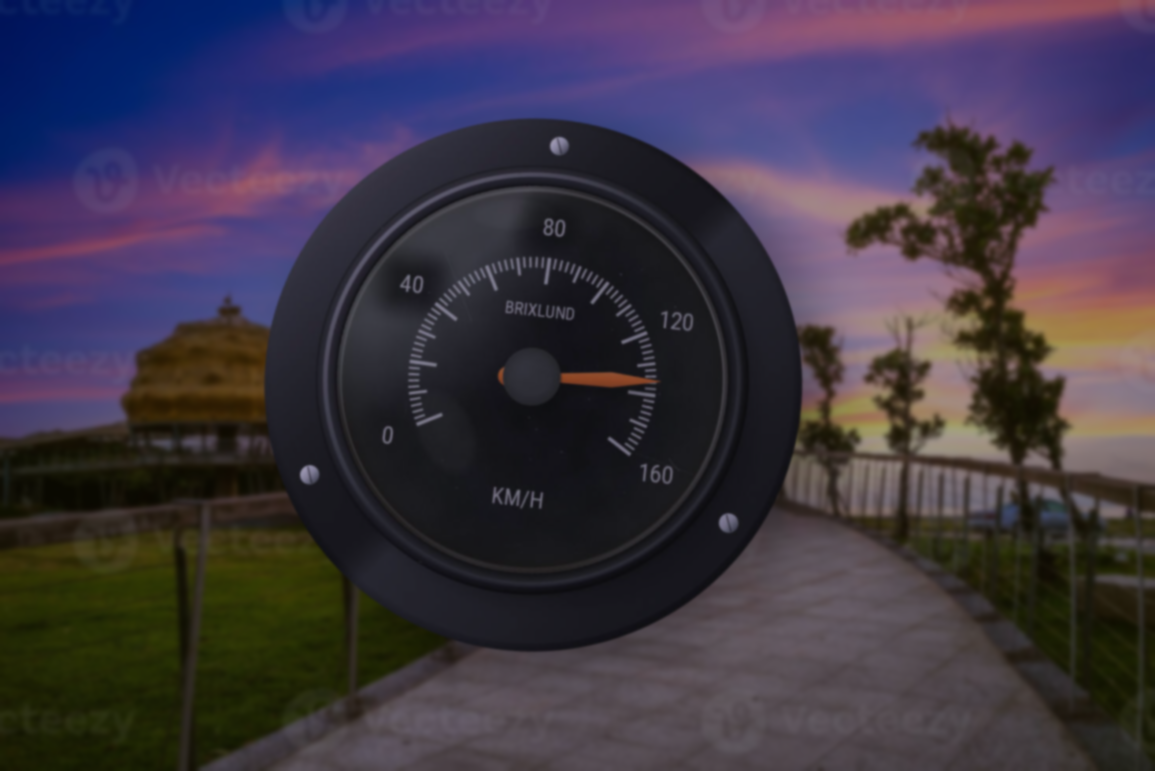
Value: value=136 unit=km/h
